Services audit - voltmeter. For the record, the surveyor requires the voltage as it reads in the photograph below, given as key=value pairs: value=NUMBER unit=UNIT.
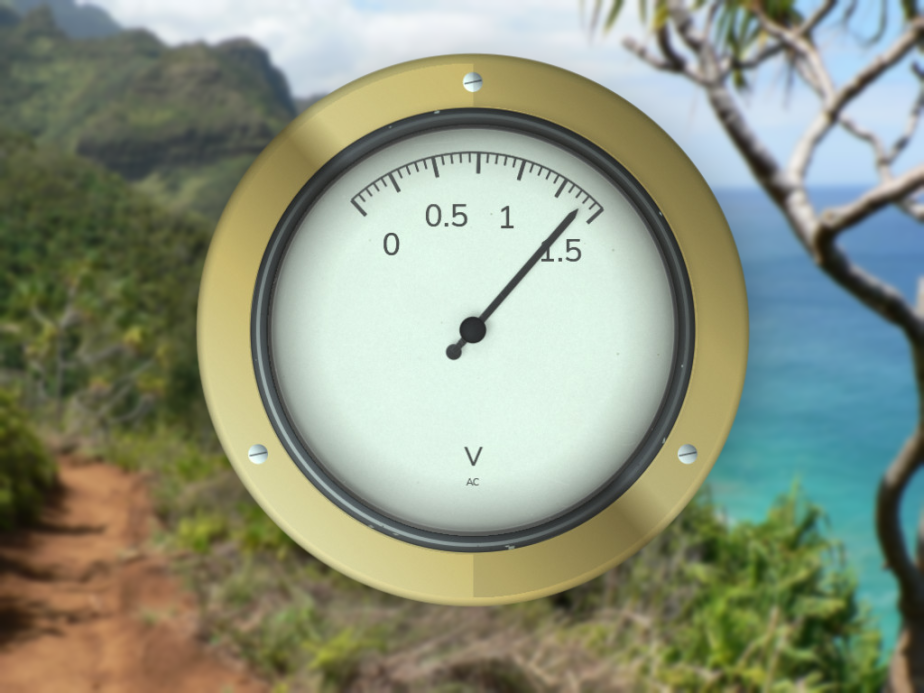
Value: value=1.4 unit=V
